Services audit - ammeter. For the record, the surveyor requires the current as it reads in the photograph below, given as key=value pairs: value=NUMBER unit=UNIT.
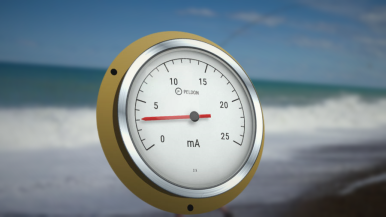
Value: value=3 unit=mA
